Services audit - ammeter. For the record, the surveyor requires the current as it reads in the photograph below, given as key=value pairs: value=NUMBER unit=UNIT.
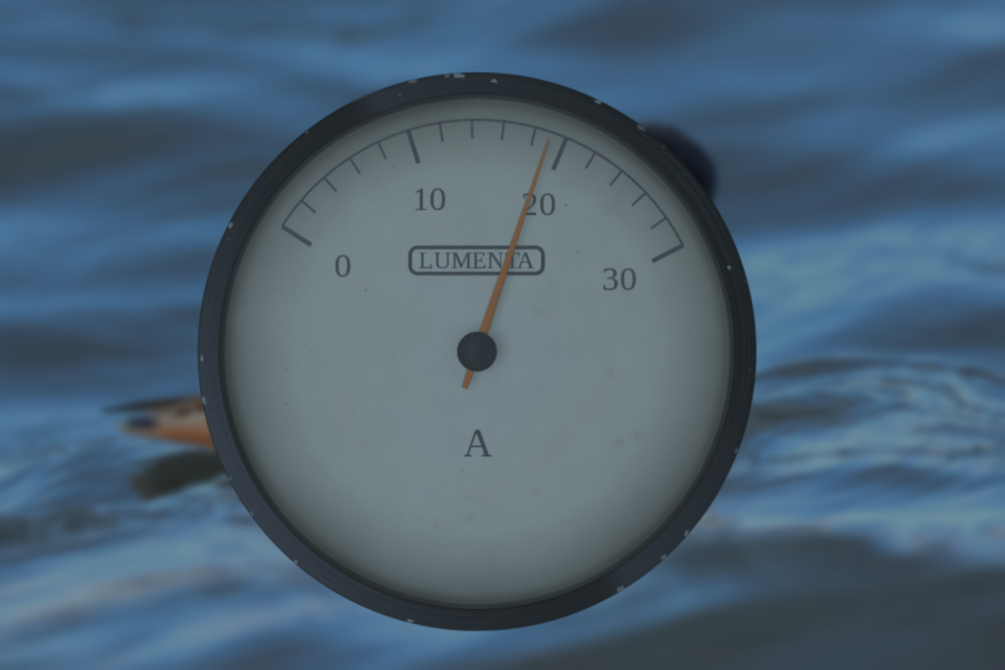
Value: value=19 unit=A
